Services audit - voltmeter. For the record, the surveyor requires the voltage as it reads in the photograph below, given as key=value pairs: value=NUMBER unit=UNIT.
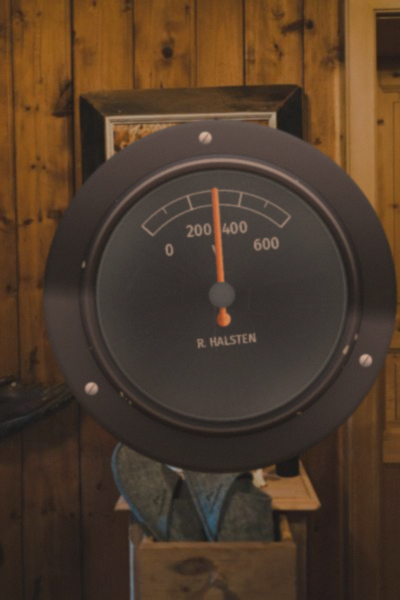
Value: value=300 unit=V
